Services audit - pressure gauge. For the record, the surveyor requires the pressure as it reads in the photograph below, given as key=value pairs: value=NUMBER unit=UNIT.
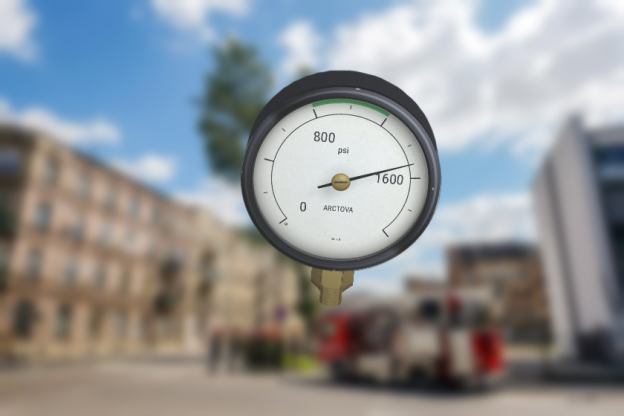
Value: value=1500 unit=psi
